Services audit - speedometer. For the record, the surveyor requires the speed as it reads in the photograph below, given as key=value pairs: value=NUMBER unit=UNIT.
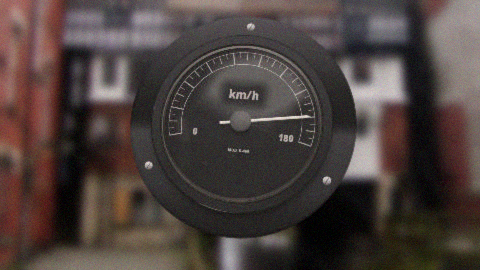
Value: value=160 unit=km/h
